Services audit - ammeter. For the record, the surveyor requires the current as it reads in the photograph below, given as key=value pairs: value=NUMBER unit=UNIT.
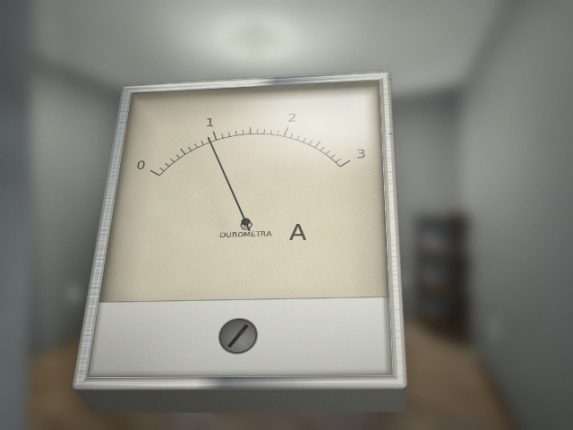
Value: value=0.9 unit=A
